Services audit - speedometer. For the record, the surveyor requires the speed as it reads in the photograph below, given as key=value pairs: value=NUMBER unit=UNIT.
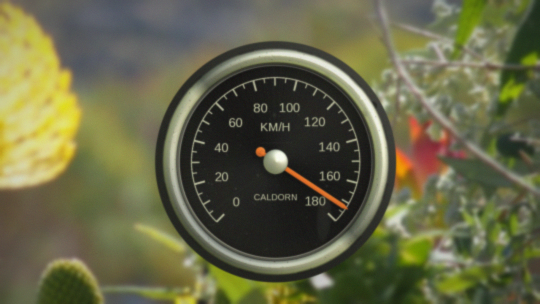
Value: value=172.5 unit=km/h
